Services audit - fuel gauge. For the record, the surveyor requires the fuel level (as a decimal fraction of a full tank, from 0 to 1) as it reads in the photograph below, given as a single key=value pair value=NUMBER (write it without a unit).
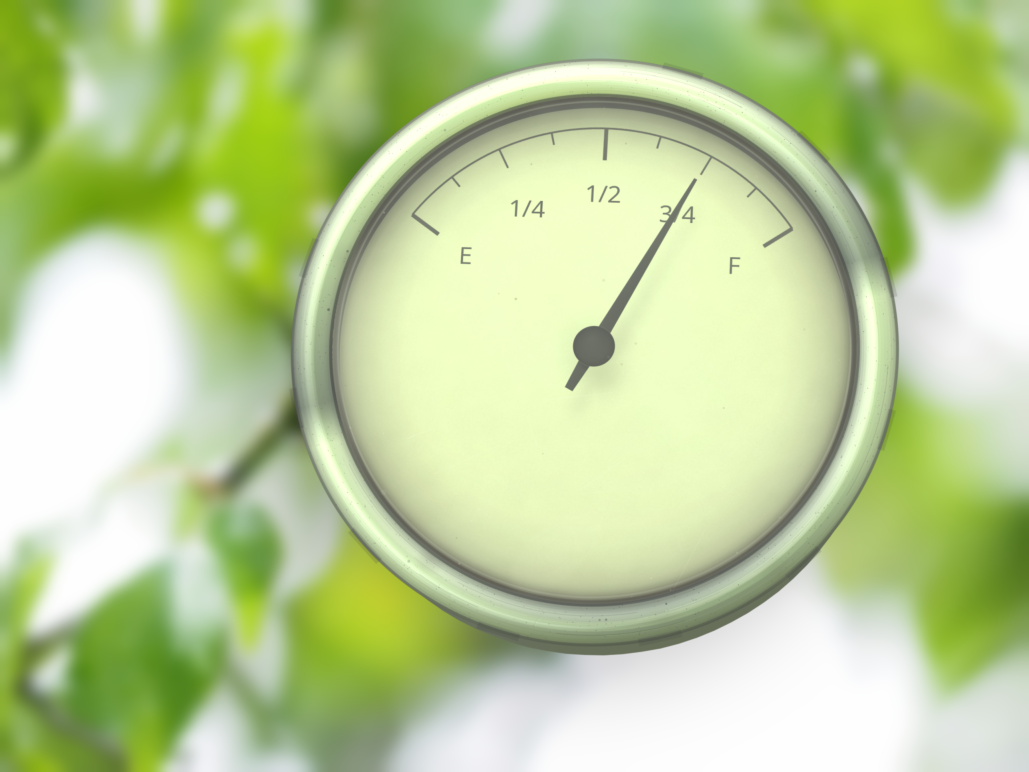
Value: value=0.75
